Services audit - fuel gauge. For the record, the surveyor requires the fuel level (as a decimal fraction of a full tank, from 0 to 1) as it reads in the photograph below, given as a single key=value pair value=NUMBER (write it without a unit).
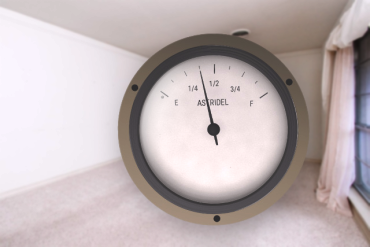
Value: value=0.375
